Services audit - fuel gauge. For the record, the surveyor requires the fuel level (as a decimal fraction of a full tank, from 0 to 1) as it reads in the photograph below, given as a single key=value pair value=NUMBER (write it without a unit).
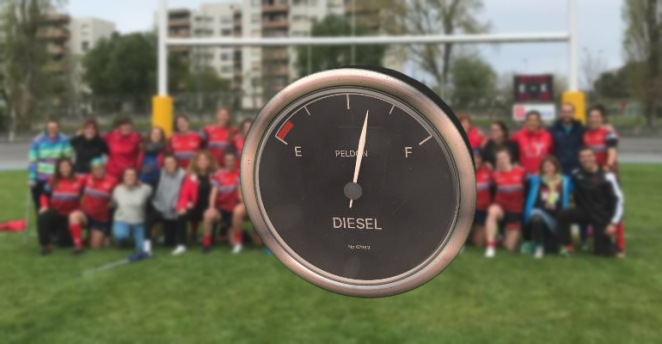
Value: value=0.625
